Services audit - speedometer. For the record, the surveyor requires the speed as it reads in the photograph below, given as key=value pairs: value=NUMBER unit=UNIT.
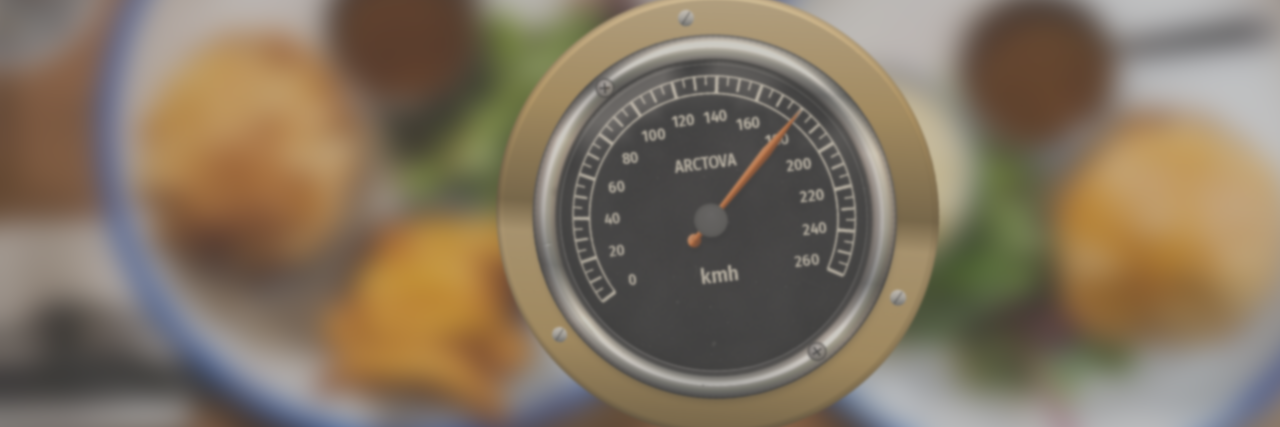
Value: value=180 unit=km/h
